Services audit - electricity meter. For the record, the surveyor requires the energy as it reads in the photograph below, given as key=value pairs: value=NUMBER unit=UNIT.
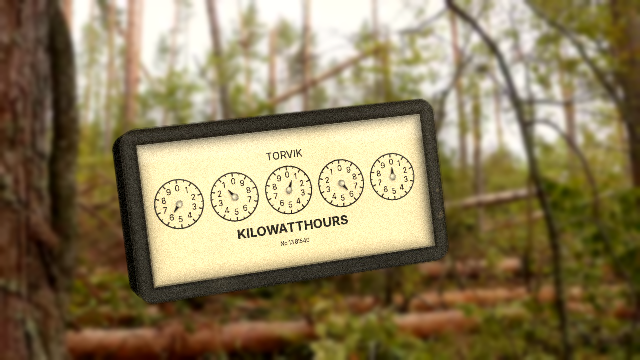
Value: value=61060 unit=kWh
